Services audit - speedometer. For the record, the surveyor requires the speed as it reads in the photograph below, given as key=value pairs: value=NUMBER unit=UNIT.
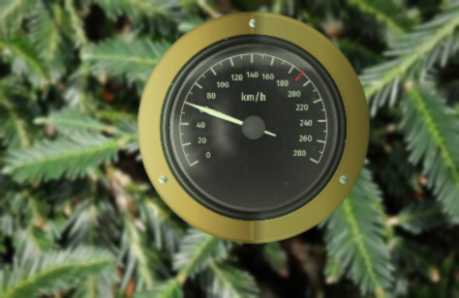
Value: value=60 unit=km/h
